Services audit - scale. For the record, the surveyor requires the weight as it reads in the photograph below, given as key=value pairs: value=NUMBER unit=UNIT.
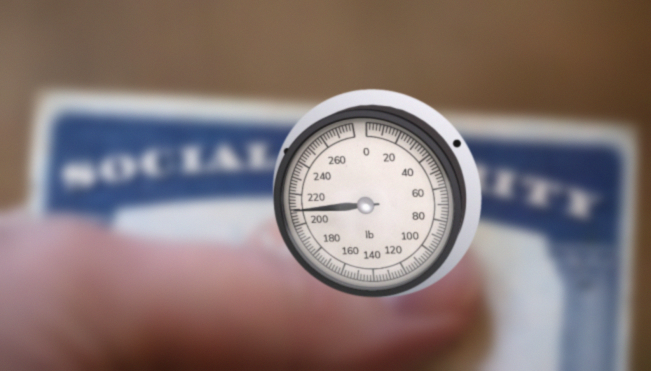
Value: value=210 unit=lb
